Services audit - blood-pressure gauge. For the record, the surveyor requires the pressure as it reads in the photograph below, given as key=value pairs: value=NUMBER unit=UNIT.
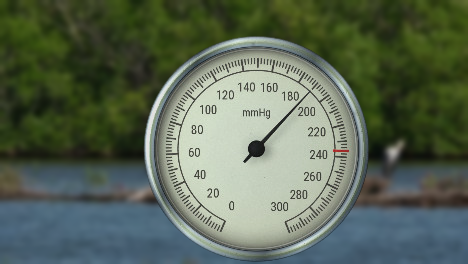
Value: value=190 unit=mmHg
